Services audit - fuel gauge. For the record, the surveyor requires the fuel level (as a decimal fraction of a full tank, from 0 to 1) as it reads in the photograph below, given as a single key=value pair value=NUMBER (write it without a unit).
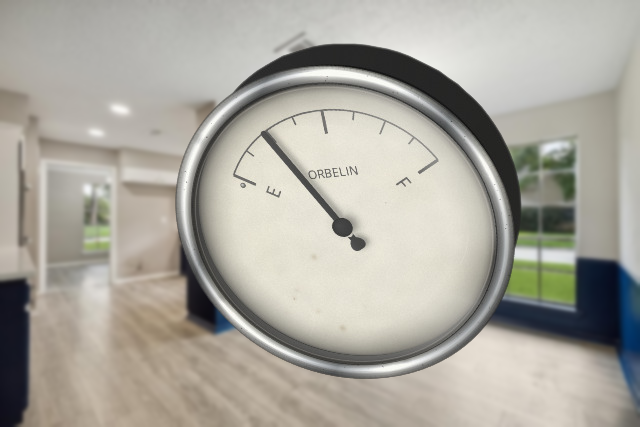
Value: value=0.25
